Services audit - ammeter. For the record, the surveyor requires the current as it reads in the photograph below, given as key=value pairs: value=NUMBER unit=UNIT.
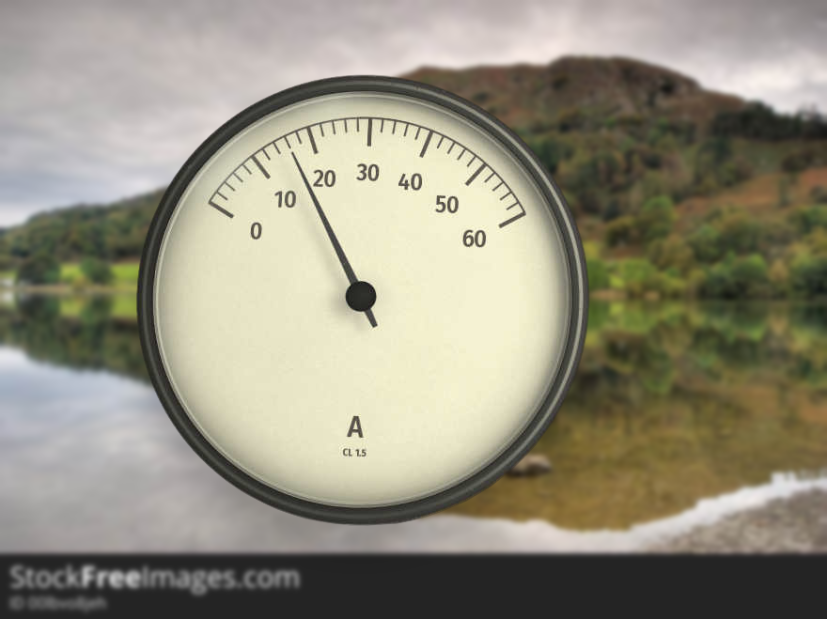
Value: value=16 unit=A
